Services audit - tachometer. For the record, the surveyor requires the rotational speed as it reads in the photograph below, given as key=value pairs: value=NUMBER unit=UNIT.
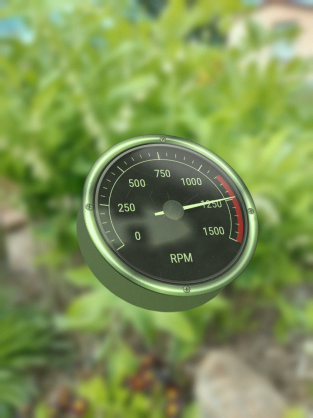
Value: value=1250 unit=rpm
